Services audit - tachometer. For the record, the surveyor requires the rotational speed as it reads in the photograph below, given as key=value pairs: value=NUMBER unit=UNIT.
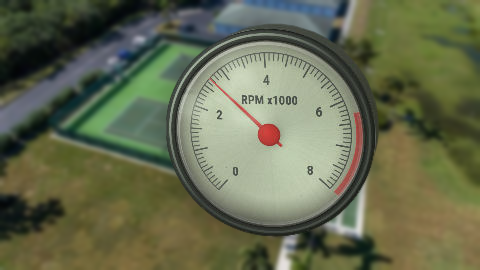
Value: value=2700 unit=rpm
